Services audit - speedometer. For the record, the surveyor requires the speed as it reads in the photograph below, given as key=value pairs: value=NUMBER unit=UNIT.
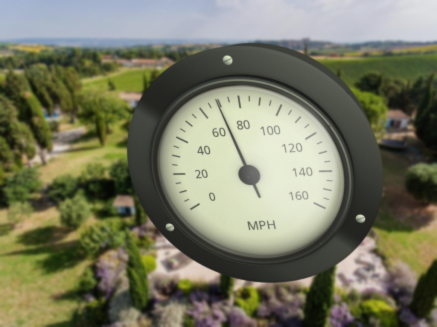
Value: value=70 unit=mph
